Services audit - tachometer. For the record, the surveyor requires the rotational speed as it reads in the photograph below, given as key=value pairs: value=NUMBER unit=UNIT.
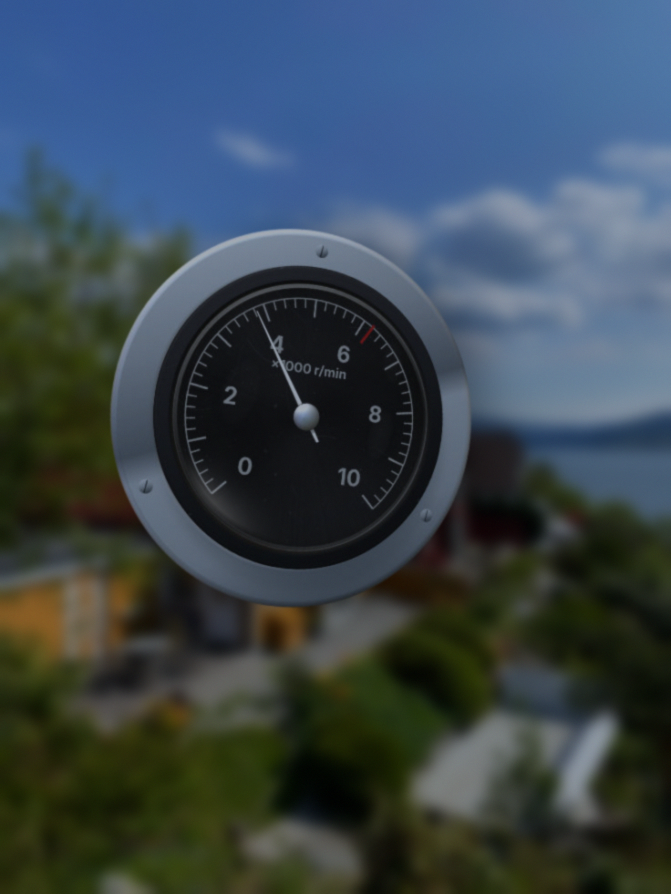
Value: value=3800 unit=rpm
